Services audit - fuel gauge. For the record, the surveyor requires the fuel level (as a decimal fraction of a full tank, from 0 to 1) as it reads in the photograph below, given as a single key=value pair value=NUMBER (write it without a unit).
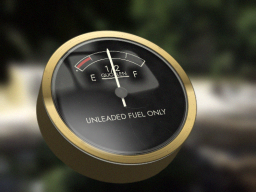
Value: value=0.5
